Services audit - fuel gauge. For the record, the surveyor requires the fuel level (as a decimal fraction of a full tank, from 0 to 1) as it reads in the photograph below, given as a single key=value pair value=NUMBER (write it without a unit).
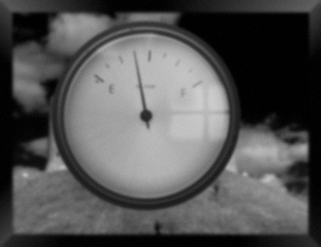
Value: value=0.375
